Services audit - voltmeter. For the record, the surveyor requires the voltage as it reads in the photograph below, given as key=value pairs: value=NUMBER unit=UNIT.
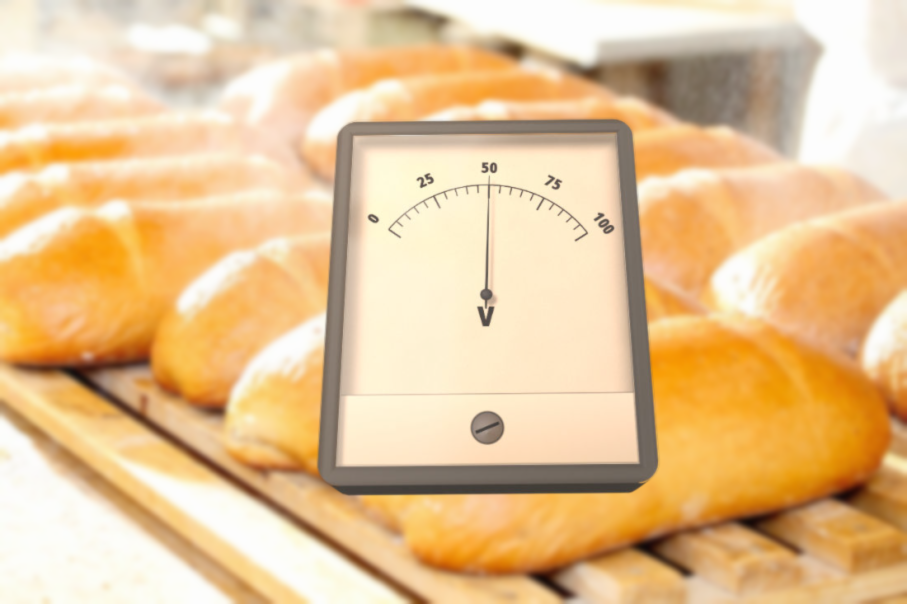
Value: value=50 unit=V
